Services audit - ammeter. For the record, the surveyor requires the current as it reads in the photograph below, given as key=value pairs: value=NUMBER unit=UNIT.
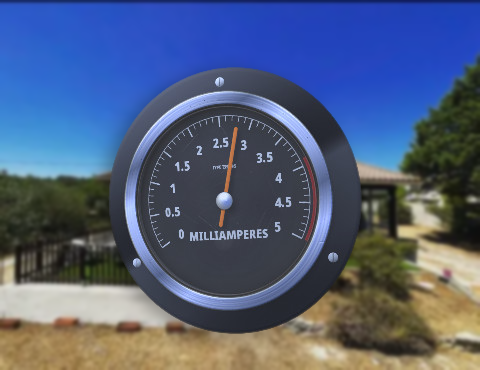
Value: value=2.8 unit=mA
